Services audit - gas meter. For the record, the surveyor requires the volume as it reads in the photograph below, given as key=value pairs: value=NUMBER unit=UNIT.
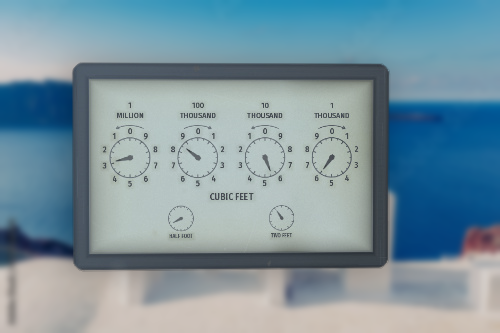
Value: value=285600 unit=ft³
